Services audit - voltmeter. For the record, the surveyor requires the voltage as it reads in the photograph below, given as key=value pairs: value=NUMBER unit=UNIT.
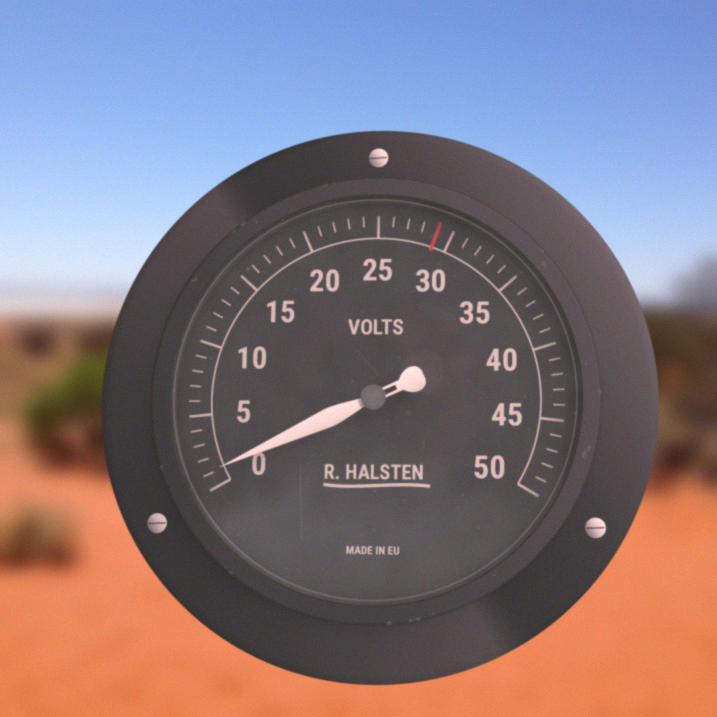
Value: value=1 unit=V
